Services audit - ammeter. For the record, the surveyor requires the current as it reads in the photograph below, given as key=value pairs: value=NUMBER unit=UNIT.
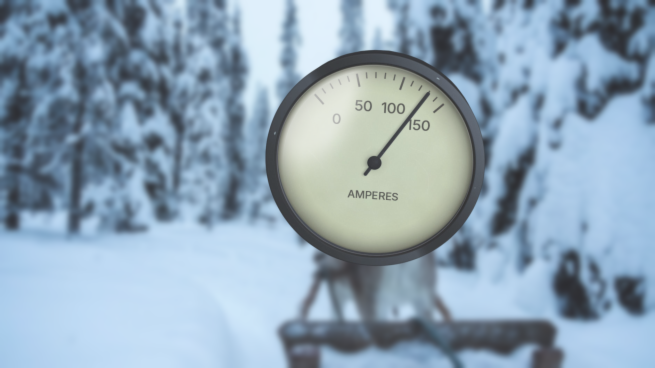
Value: value=130 unit=A
